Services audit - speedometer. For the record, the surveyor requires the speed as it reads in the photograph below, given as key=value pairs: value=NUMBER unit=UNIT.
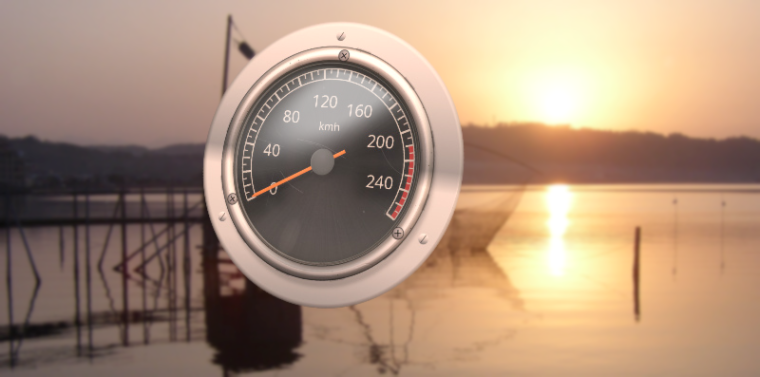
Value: value=0 unit=km/h
